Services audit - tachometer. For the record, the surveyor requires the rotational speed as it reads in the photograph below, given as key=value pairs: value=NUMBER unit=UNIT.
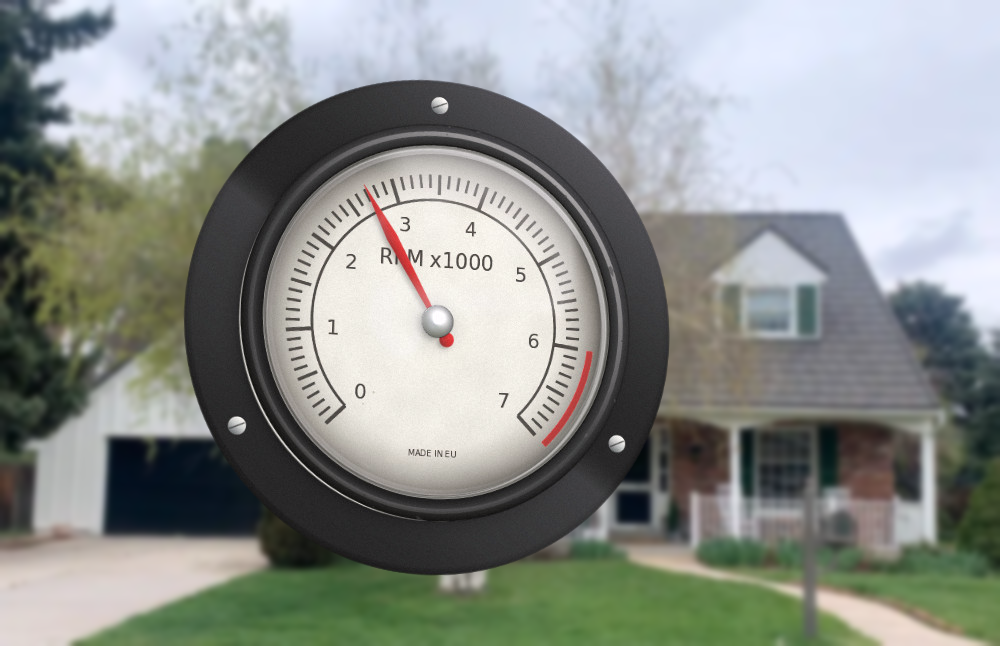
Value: value=2700 unit=rpm
